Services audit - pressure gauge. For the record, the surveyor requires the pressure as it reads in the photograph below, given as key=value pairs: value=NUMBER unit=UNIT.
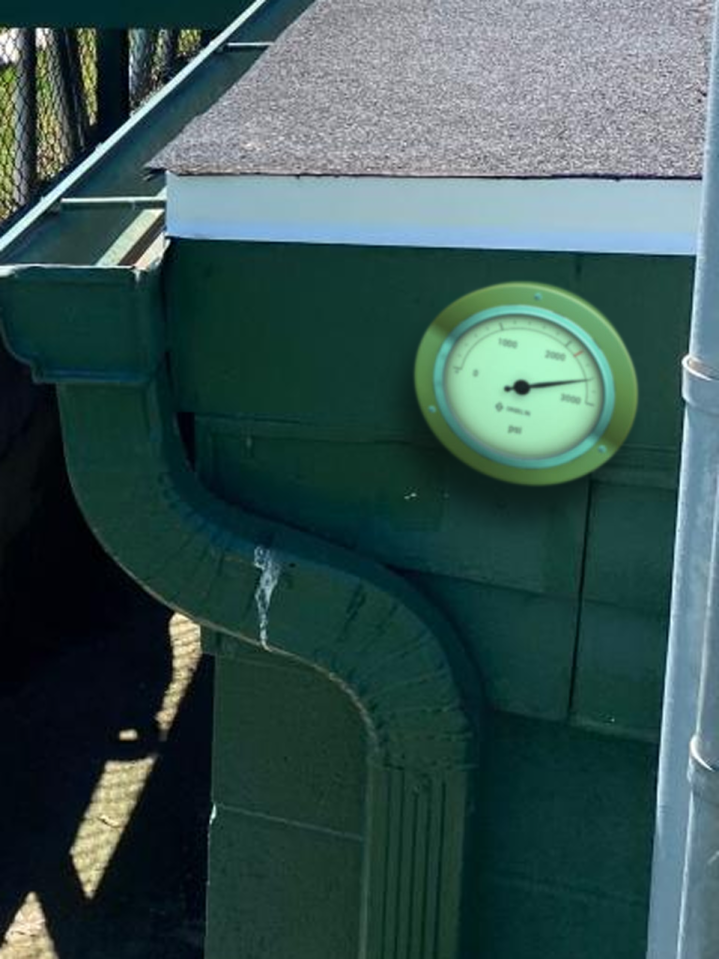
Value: value=2600 unit=psi
